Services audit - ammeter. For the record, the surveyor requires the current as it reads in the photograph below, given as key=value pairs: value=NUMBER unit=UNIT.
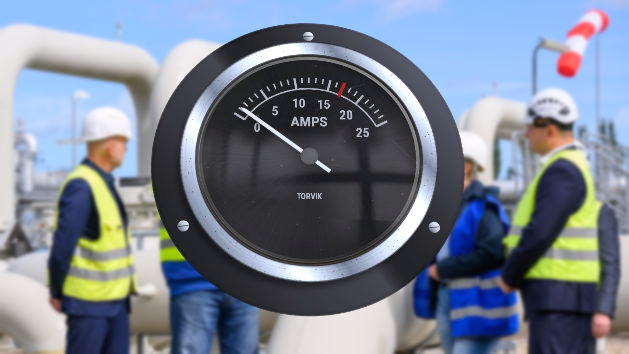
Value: value=1 unit=A
